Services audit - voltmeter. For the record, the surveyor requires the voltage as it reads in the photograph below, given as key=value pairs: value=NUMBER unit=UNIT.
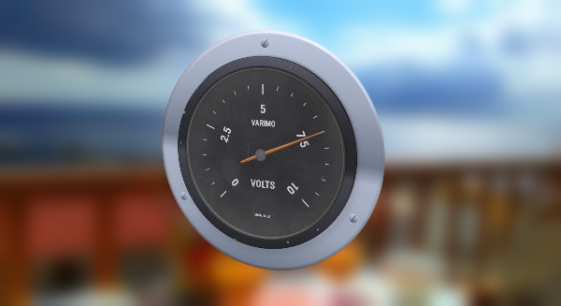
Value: value=7.5 unit=V
